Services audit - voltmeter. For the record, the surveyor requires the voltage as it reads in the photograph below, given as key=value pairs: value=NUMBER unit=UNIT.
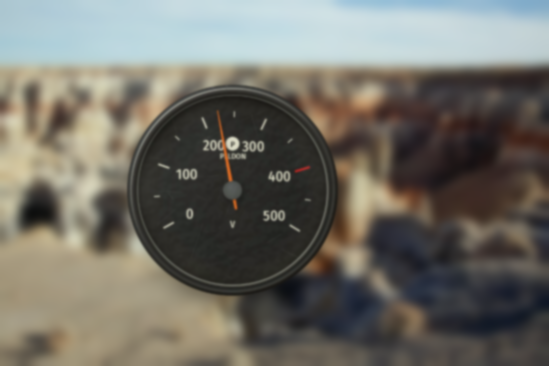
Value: value=225 unit=V
